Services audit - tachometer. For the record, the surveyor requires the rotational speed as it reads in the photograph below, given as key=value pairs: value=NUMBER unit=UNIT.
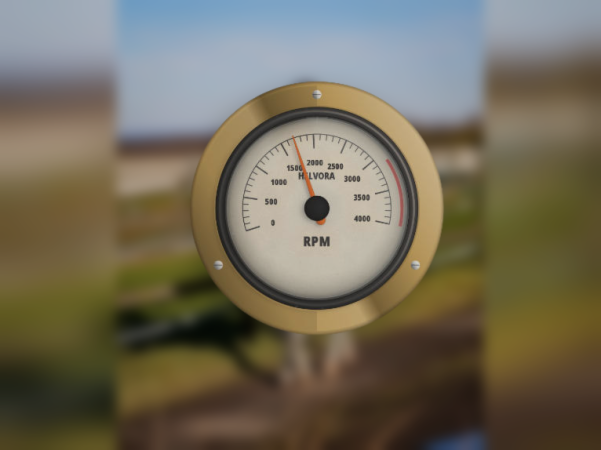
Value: value=1700 unit=rpm
